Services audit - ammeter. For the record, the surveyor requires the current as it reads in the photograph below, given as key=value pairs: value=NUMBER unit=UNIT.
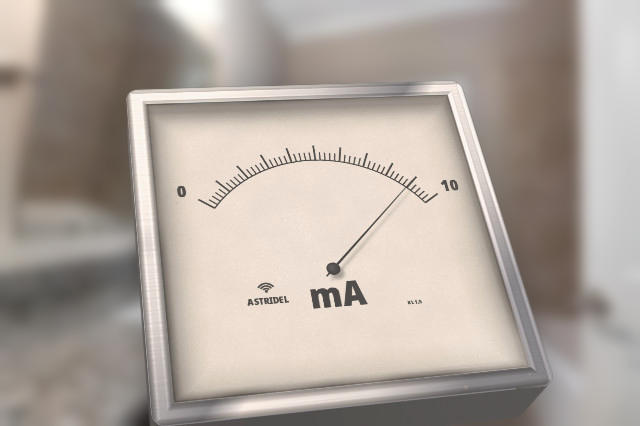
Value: value=9 unit=mA
